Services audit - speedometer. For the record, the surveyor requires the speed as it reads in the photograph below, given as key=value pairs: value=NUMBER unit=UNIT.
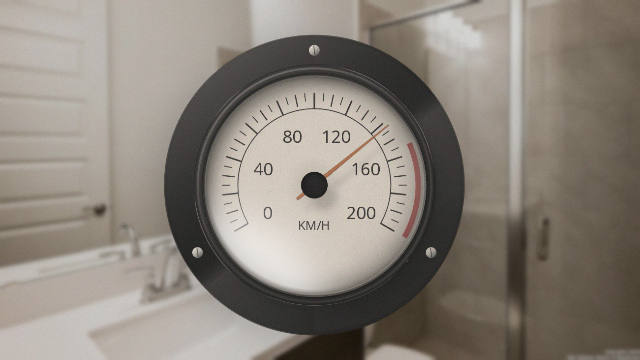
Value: value=142.5 unit=km/h
